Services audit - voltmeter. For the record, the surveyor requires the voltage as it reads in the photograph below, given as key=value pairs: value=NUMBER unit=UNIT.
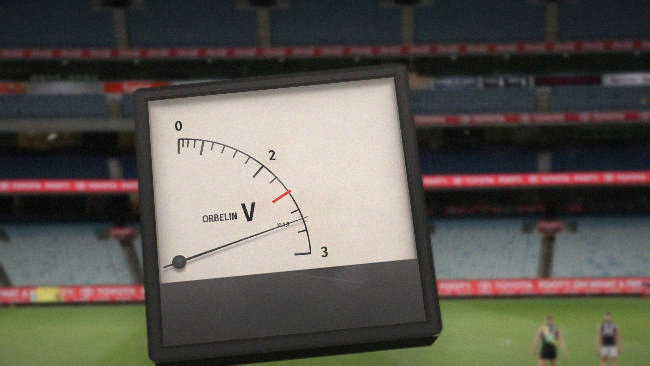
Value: value=2.7 unit=V
